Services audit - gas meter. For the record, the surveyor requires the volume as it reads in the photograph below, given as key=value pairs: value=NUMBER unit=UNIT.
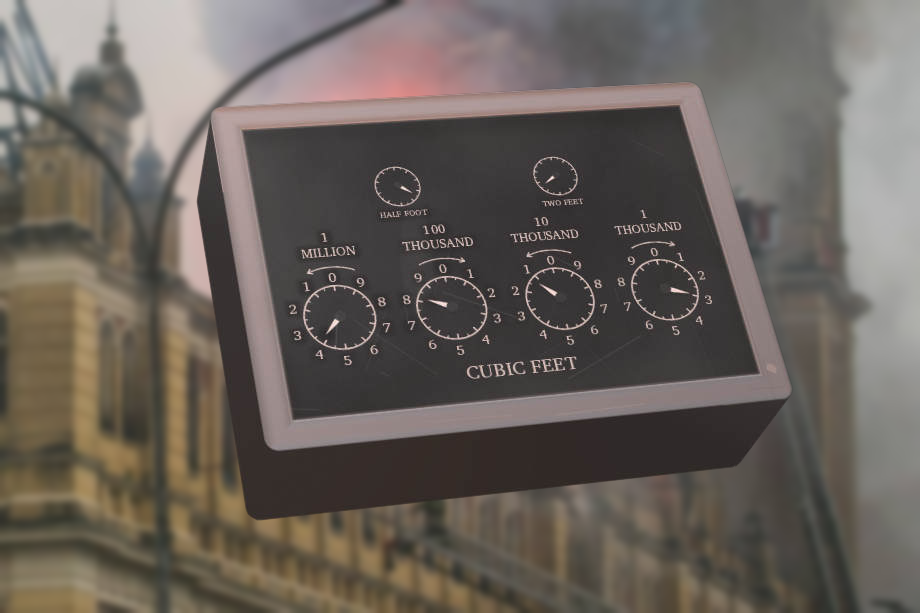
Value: value=381300 unit=ft³
